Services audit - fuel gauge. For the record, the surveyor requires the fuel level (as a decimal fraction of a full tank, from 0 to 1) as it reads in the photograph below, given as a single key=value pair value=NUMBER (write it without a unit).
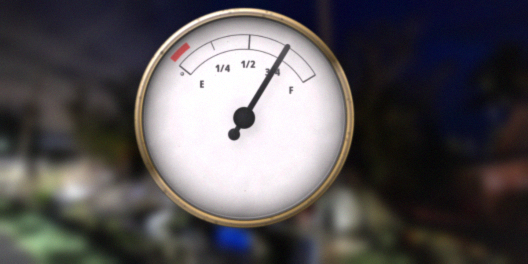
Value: value=0.75
